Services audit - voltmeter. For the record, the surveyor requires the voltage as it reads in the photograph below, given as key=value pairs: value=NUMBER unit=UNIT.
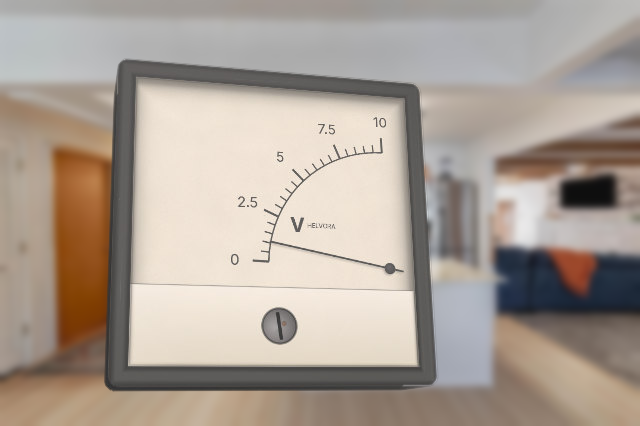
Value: value=1 unit=V
